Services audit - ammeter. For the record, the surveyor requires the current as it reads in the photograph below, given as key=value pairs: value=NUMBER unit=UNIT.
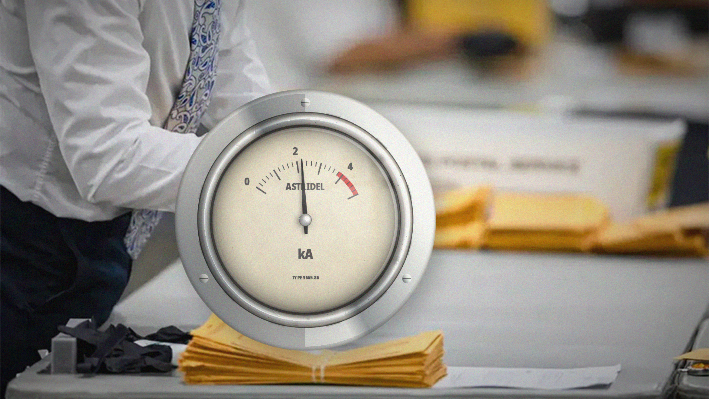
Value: value=2.2 unit=kA
